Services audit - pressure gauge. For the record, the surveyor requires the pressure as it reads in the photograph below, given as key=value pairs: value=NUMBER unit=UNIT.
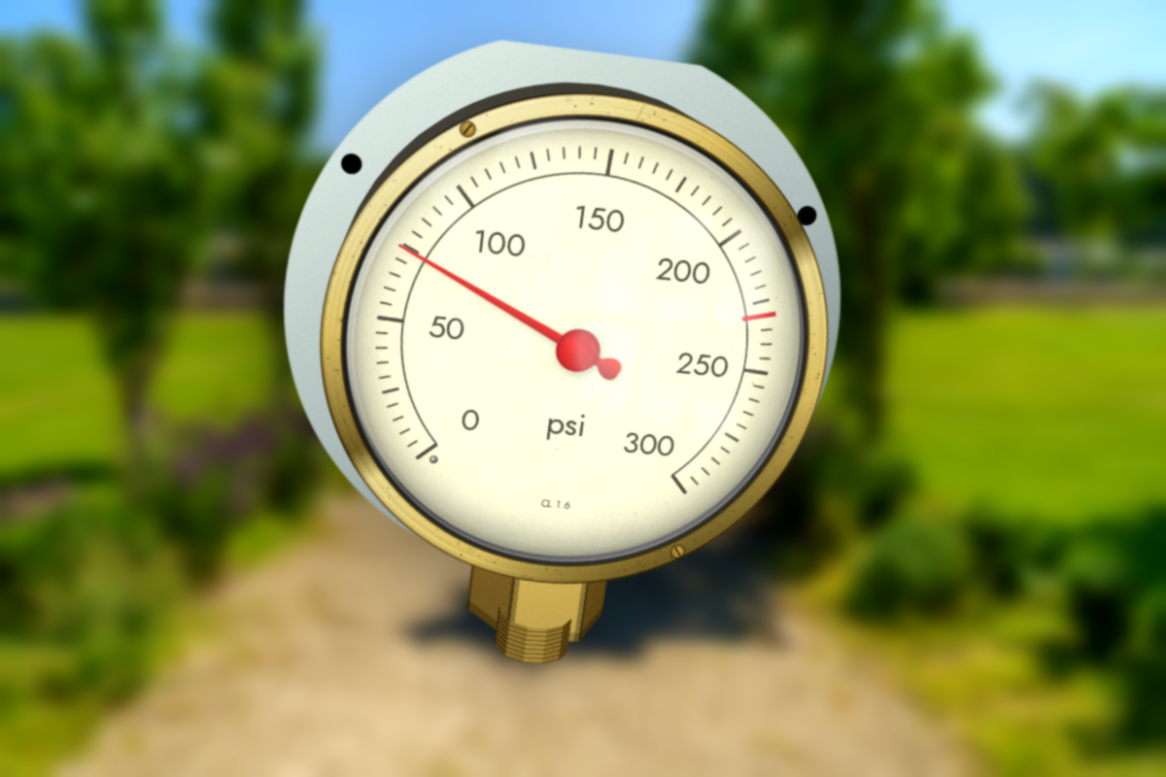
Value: value=75 unit=psi
